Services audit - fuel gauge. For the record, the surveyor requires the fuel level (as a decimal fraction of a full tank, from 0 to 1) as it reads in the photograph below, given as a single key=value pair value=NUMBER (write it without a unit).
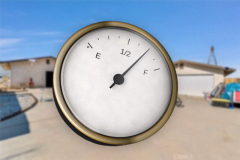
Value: value=0.75
